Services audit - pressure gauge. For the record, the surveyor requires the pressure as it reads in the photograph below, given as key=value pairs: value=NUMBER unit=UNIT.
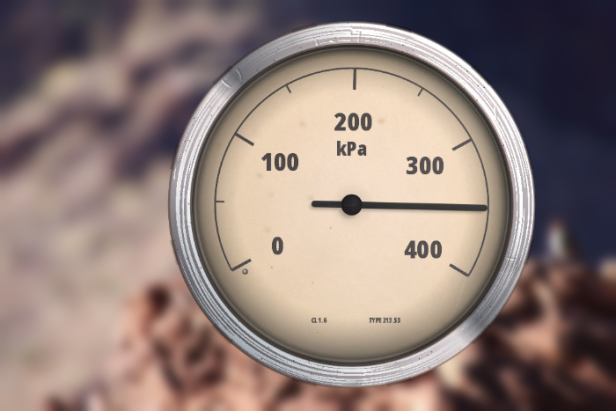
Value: value=350 unit=kPa
